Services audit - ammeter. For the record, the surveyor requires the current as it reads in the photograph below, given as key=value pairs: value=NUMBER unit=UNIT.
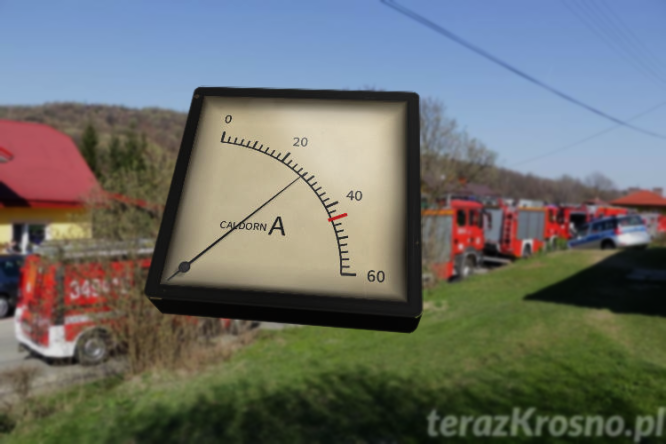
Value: value=28 unit=A
